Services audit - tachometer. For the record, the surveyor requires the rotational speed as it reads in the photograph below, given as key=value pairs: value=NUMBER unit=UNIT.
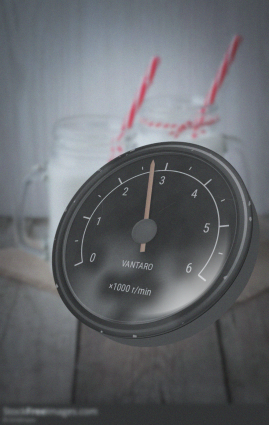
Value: value=2750 unit=rpm
